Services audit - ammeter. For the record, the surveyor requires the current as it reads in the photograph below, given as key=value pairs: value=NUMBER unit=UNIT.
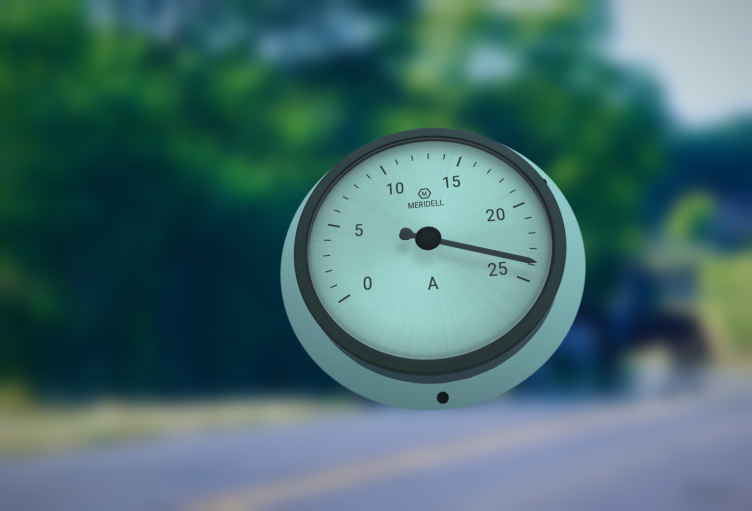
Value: value=24 unit=A
